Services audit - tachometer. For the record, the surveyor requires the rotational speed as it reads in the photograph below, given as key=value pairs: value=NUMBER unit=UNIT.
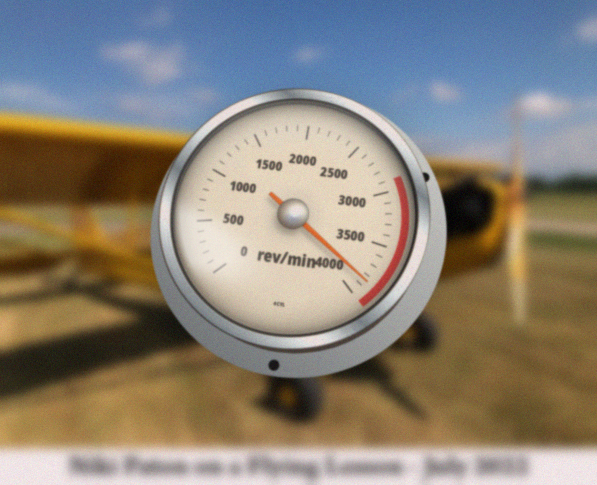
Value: value=3850 unit=rpm
